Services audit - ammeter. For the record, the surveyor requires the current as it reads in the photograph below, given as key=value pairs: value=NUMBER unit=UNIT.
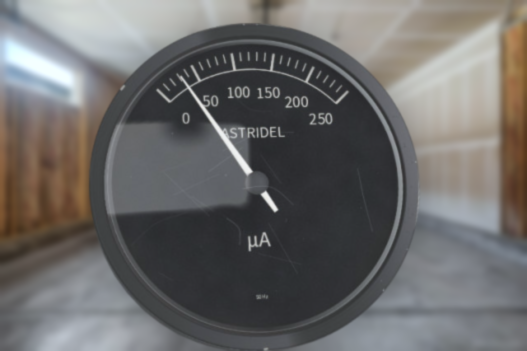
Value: value=30 unit=µA
